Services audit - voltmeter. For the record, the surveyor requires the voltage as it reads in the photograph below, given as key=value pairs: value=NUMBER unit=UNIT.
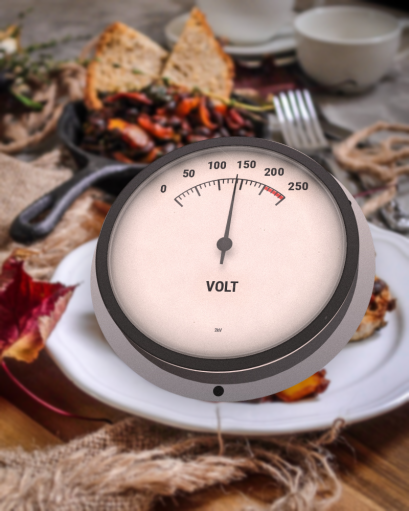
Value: value=140 unit=V
